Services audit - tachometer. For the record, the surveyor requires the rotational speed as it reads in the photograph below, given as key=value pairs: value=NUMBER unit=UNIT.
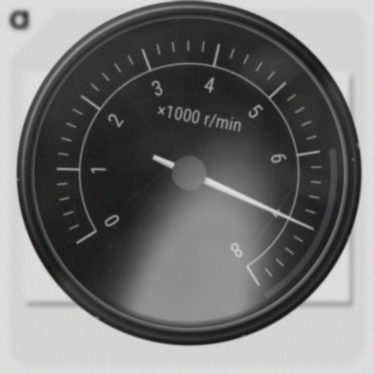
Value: value=7000 unit=rpm
